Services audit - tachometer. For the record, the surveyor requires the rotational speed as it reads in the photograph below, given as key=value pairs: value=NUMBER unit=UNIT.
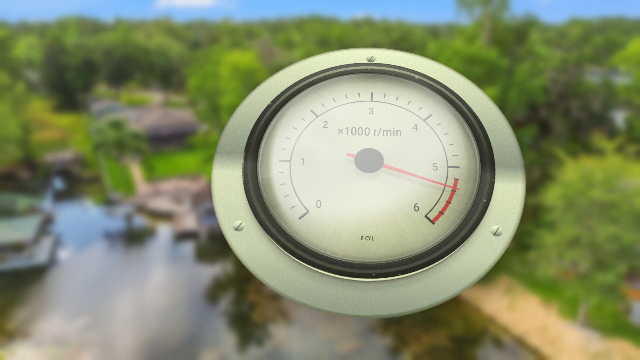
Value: value=5400 unit=rpm
